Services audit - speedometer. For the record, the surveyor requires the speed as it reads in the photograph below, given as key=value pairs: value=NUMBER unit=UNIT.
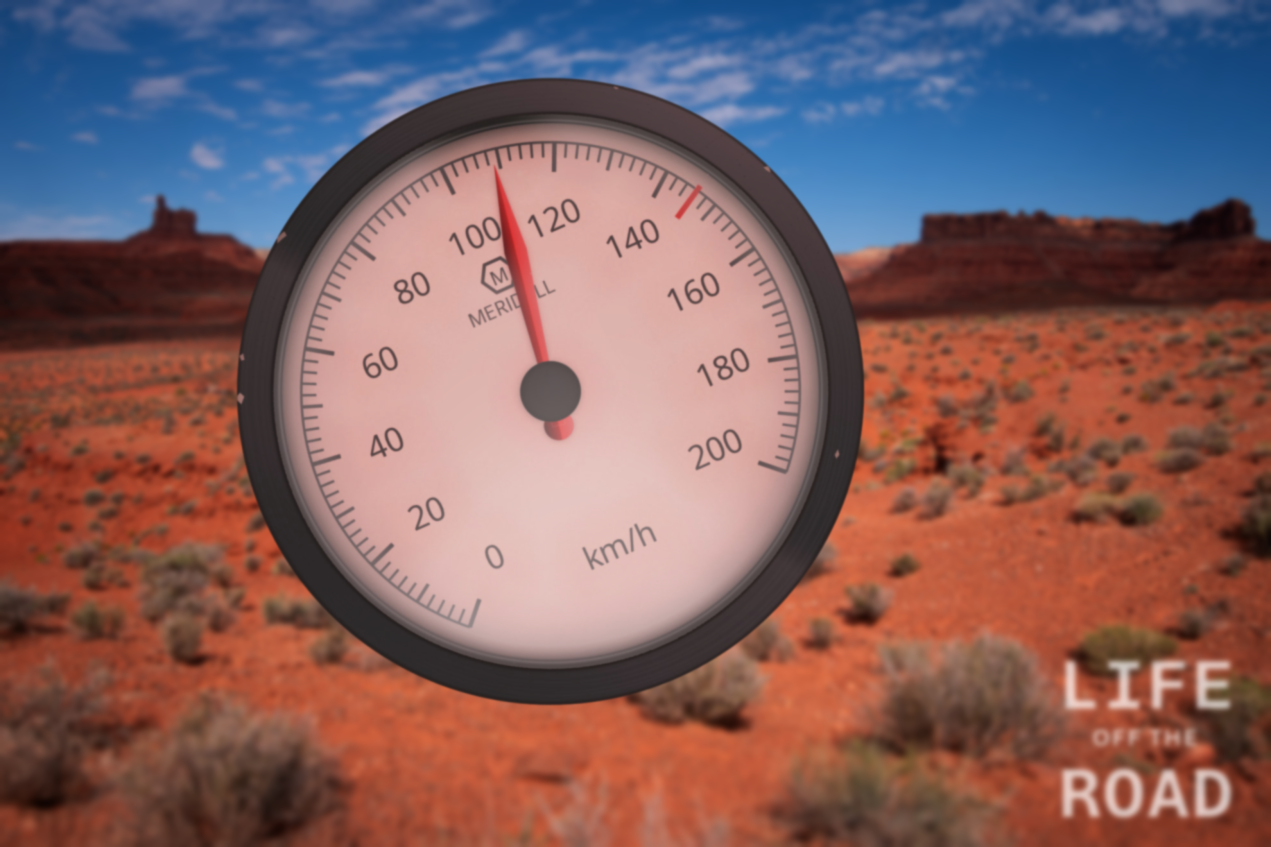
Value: value=109 unit=km/h
